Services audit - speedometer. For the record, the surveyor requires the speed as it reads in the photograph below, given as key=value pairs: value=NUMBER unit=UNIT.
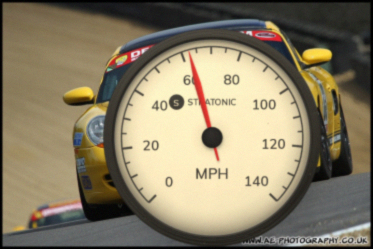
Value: value=62.5 unit=mph
